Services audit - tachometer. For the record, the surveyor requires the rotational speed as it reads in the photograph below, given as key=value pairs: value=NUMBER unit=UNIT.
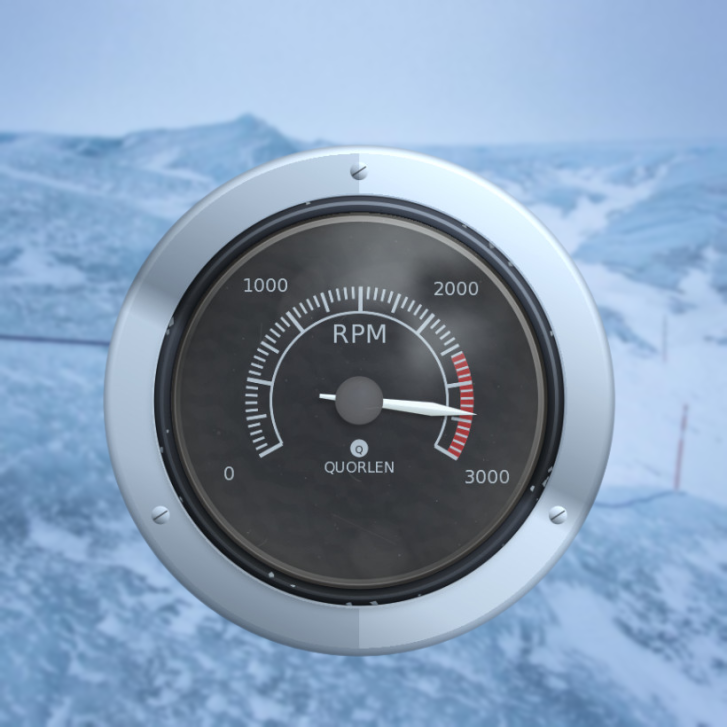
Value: value=2700 unit=rpm
